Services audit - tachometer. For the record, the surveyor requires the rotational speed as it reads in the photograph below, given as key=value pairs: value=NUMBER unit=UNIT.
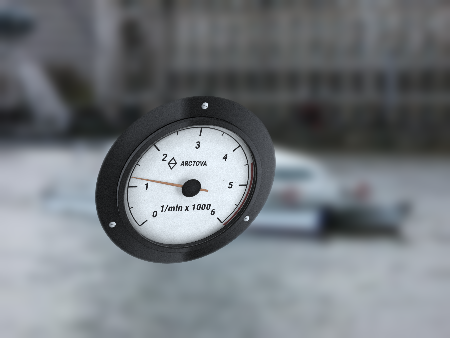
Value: value=1250 unit=rpm
